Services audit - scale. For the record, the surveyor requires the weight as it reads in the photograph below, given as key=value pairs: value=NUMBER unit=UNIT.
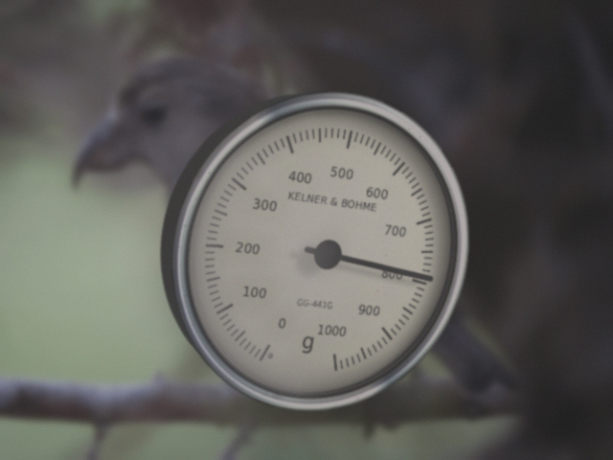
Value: value=790 unit=g
